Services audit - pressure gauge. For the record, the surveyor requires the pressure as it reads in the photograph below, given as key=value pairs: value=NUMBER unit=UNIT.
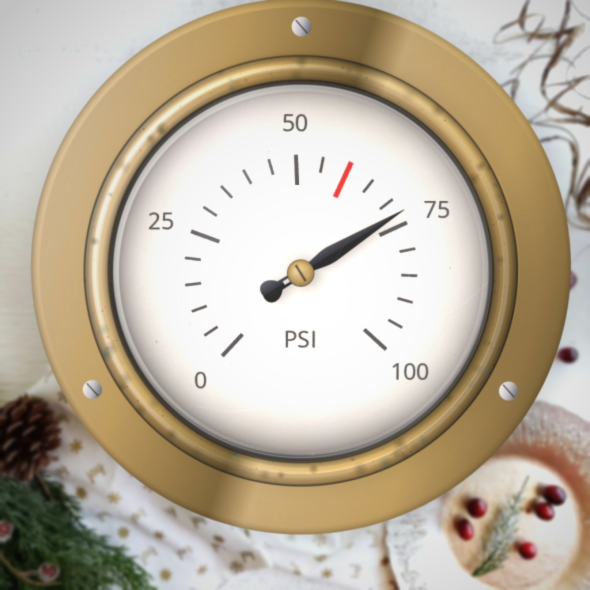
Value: value=72.5 unit=psi
